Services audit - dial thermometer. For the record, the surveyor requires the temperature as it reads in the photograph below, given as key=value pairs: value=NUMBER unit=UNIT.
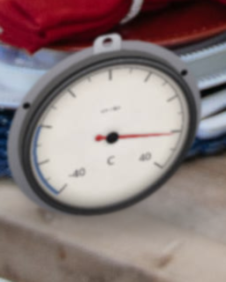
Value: value=30 unit=°C
